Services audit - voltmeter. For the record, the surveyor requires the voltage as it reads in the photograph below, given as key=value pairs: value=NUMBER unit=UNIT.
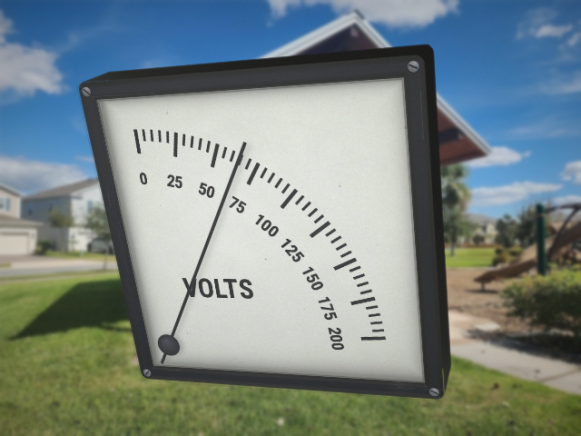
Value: value=65 unit=V
